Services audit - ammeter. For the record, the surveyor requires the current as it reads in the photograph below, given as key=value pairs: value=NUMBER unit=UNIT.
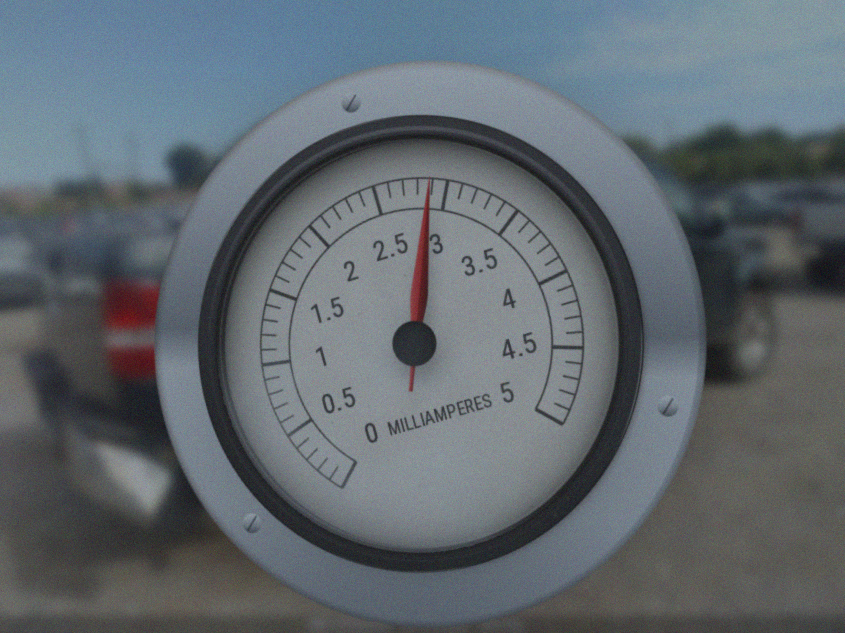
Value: value=2.9 unit=mA
